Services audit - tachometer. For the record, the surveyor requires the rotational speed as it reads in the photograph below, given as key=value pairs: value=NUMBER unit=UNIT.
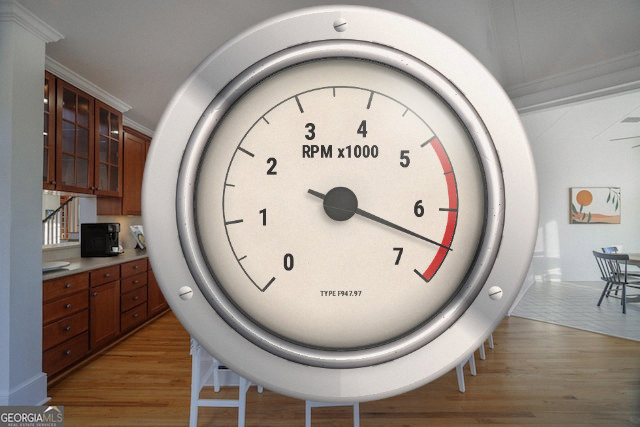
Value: value=6500 unit=rpm
